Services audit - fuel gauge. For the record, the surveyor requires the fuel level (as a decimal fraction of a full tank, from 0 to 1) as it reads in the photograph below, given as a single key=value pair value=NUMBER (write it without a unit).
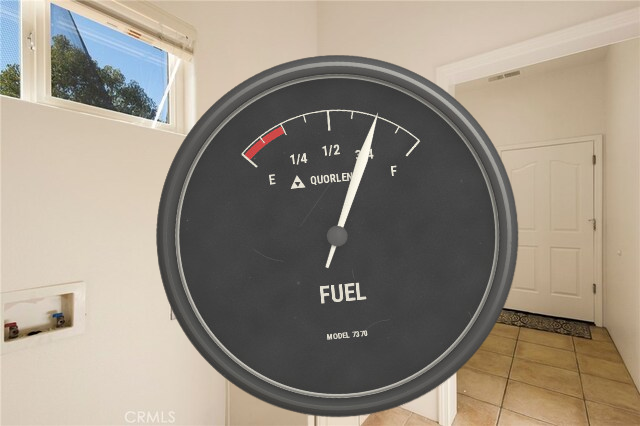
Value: value=0.75
